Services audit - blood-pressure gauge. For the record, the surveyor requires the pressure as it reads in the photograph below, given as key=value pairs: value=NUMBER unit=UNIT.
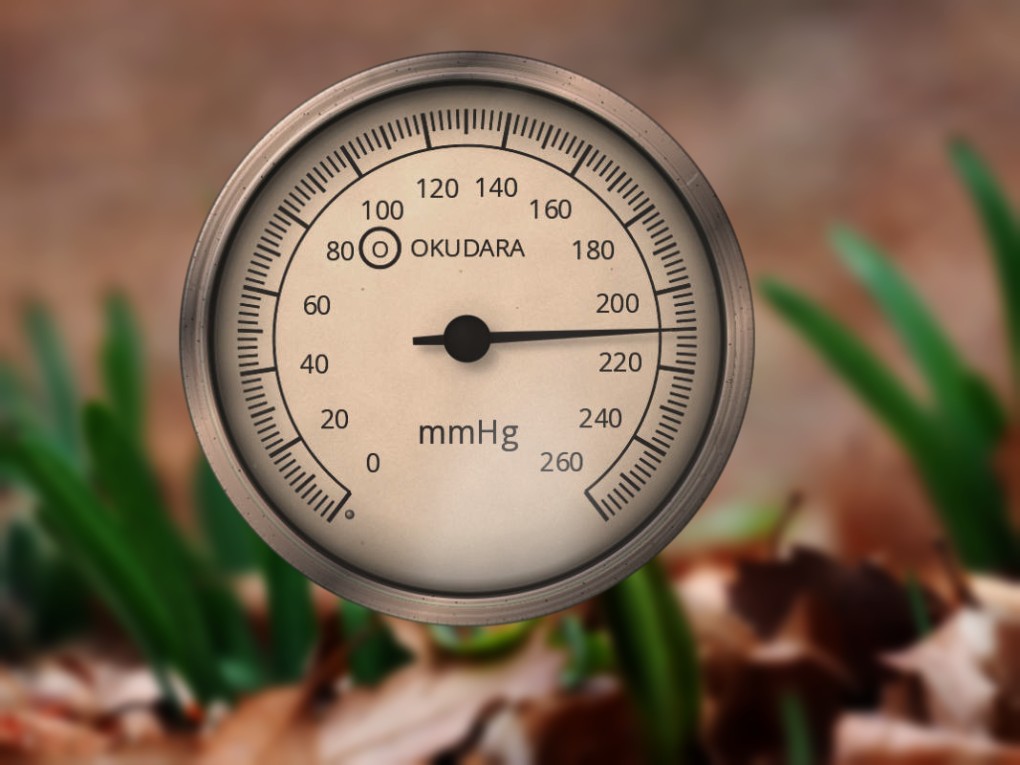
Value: value=210 unit=mmHg
